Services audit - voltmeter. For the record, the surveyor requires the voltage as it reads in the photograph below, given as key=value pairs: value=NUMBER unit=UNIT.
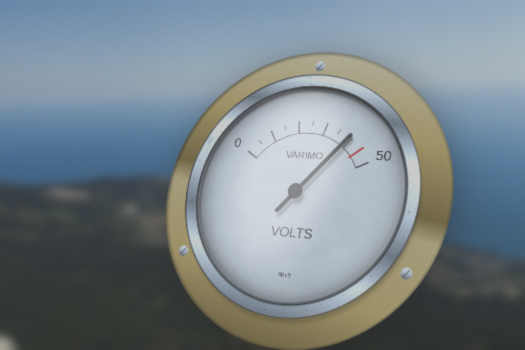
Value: value=40 unit=V
